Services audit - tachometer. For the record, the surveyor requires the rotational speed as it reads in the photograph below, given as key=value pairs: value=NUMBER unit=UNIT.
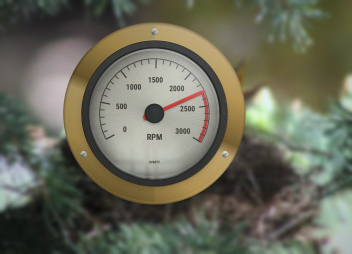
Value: value=2300 unit=rpm
